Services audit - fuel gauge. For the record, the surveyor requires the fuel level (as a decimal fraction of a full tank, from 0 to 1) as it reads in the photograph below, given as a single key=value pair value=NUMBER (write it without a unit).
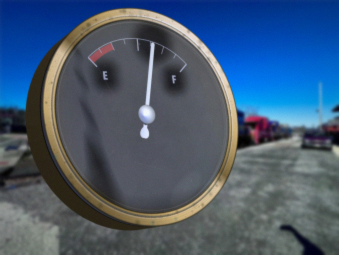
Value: value=0.625
